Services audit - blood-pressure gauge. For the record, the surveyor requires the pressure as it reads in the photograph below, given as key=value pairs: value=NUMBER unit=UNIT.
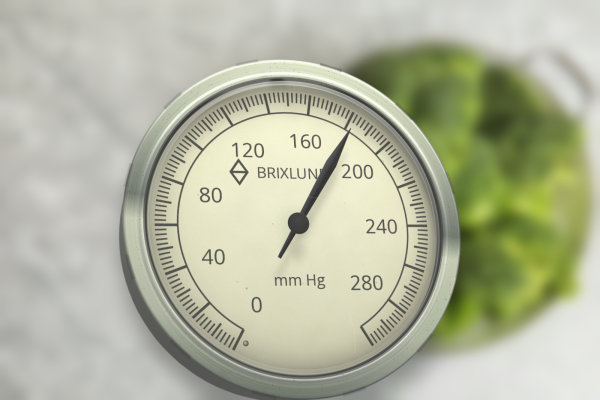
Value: value=182 unit=mmHg
